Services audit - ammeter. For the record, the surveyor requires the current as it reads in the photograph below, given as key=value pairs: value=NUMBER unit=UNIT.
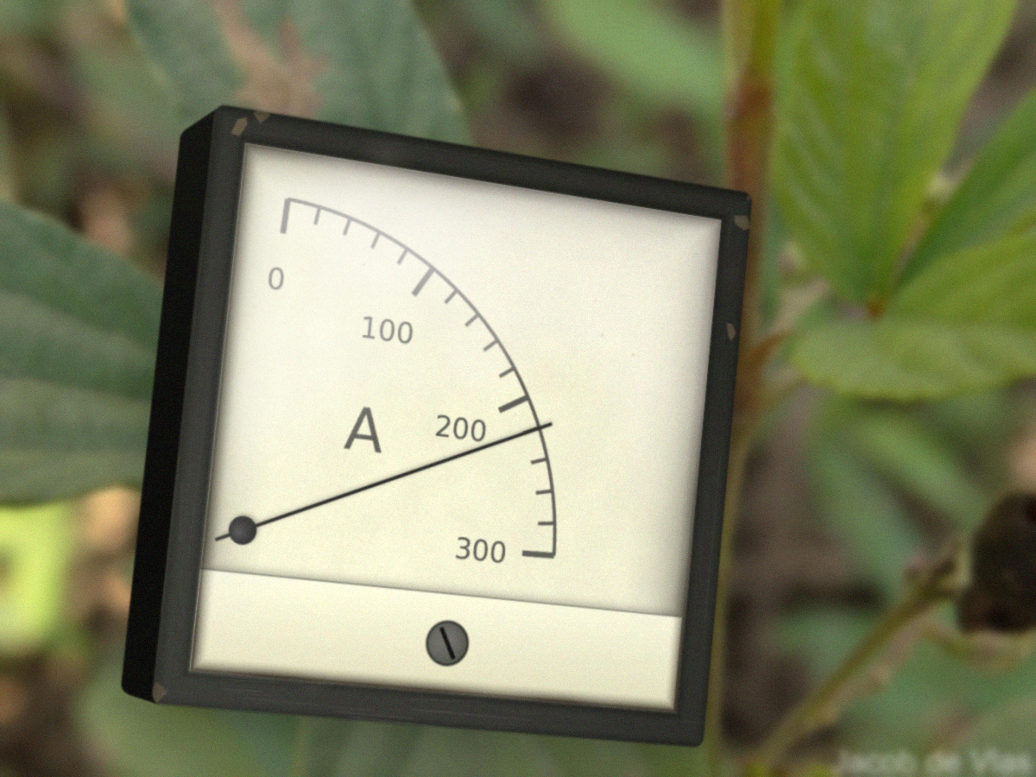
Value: value=220 unit=A
